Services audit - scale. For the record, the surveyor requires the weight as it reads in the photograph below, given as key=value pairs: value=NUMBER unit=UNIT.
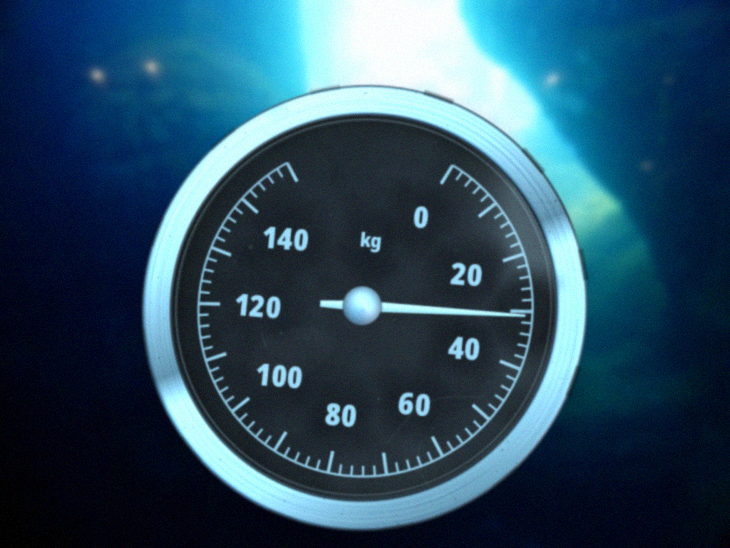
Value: value=31 unit=kg
